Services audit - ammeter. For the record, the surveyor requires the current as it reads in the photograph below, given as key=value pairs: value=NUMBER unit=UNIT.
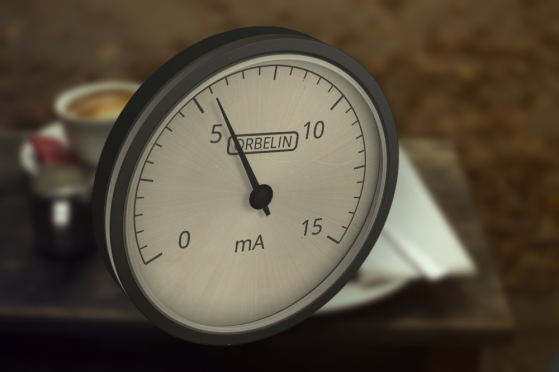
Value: value=5.5 unit=mA
